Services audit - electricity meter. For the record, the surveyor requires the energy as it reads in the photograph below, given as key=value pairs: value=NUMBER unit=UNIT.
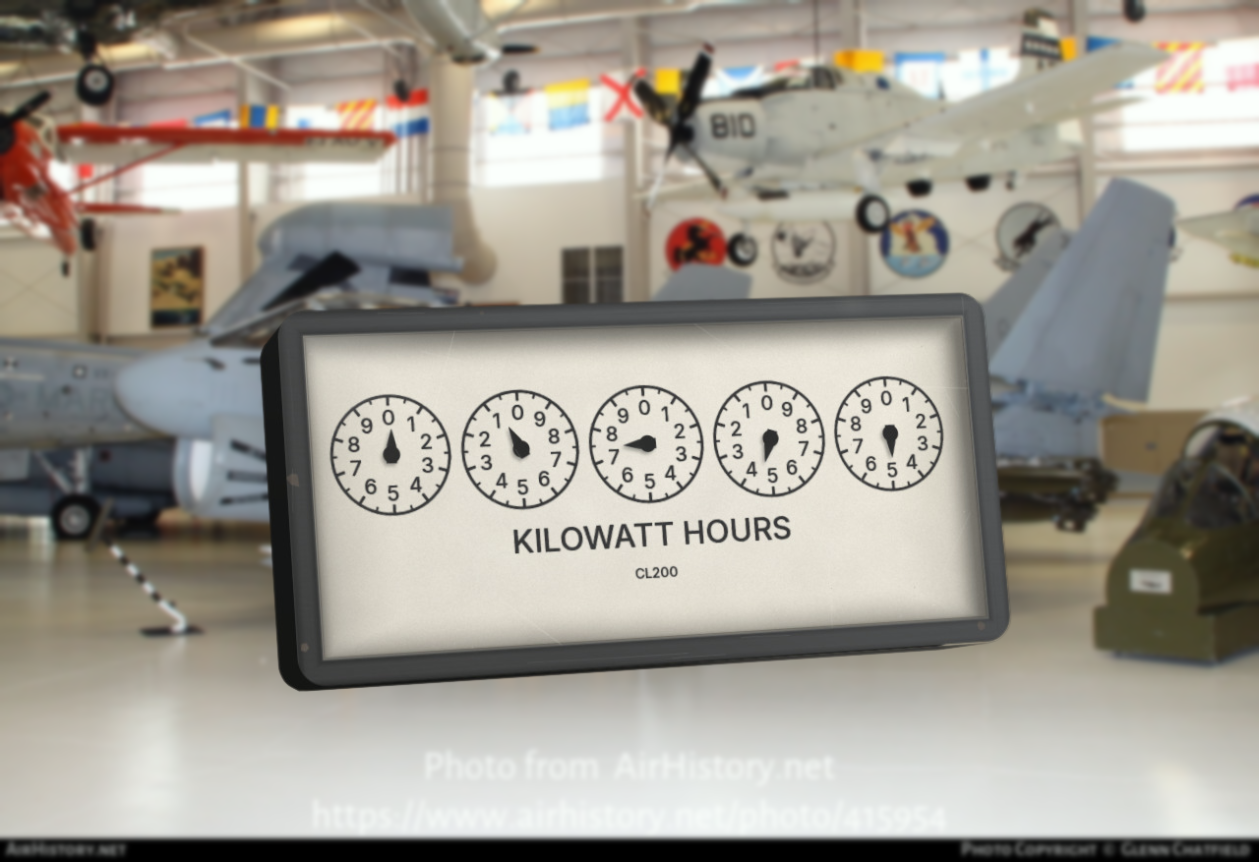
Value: value=745 unit=kWh
